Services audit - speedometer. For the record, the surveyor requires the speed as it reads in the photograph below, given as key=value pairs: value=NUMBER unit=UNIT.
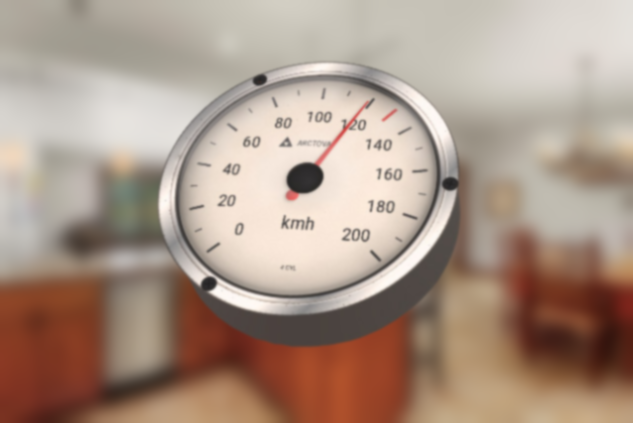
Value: value=120 unit=km/h
